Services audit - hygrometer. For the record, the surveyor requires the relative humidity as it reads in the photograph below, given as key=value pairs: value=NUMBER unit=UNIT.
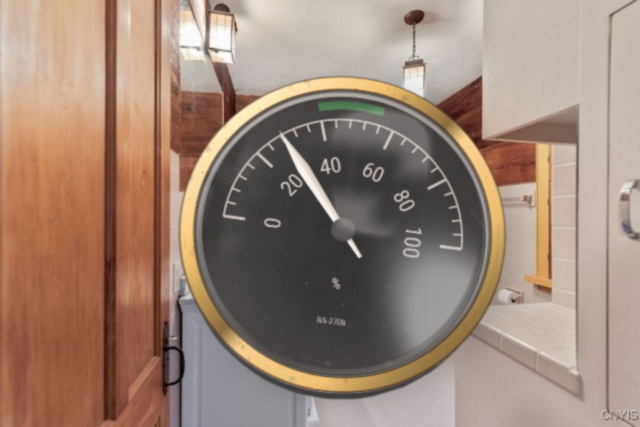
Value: value=28 unit=%
